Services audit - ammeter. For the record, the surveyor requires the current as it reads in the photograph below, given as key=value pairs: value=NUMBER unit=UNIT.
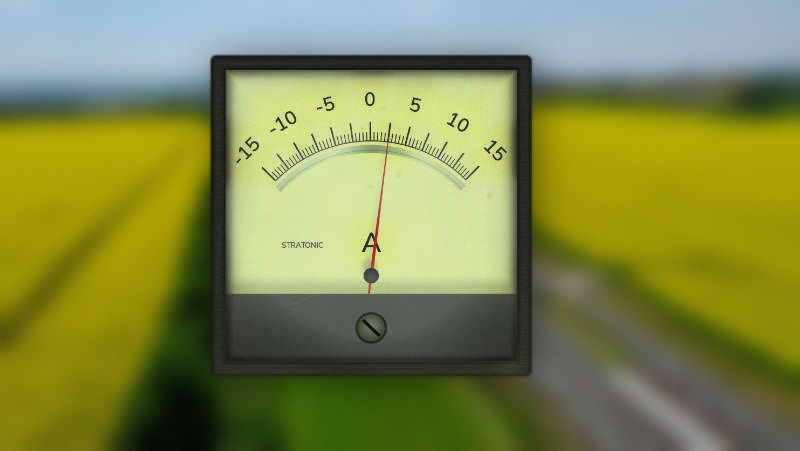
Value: value=2.5 unit=A
